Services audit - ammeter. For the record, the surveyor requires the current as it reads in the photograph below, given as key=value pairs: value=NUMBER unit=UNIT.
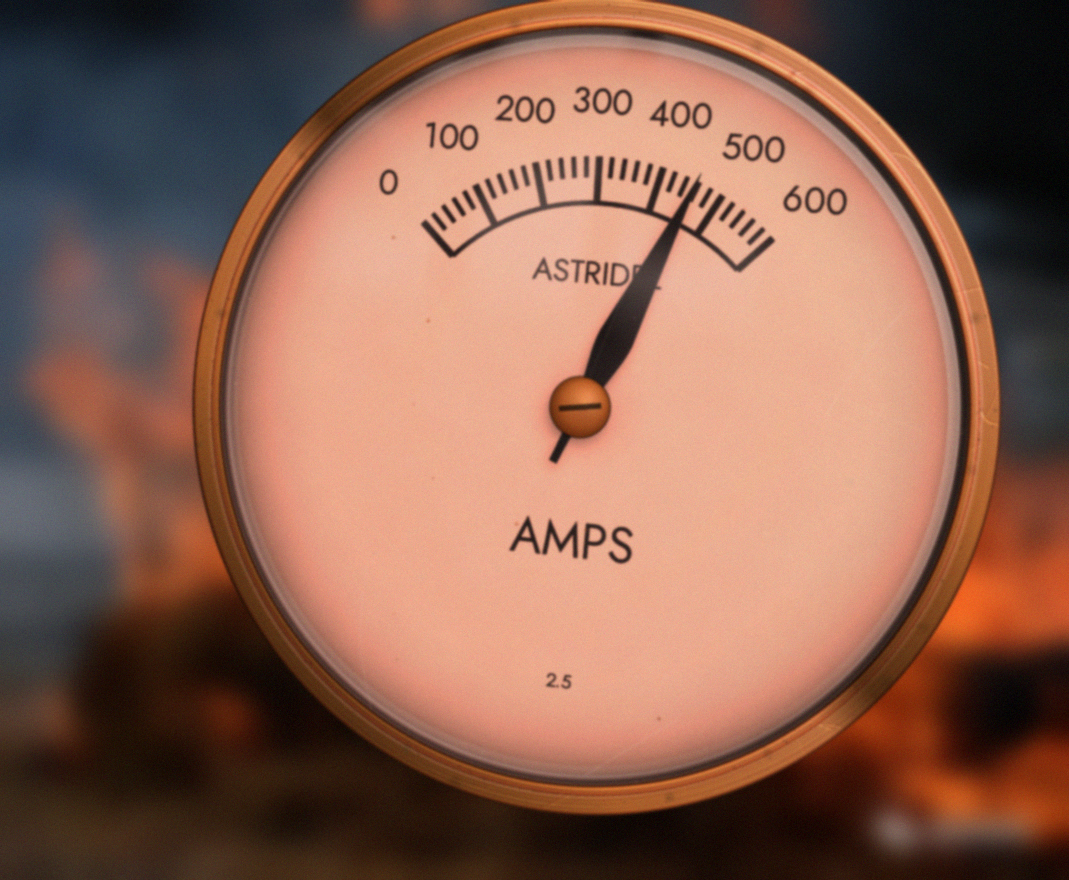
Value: value=460 unit=A
